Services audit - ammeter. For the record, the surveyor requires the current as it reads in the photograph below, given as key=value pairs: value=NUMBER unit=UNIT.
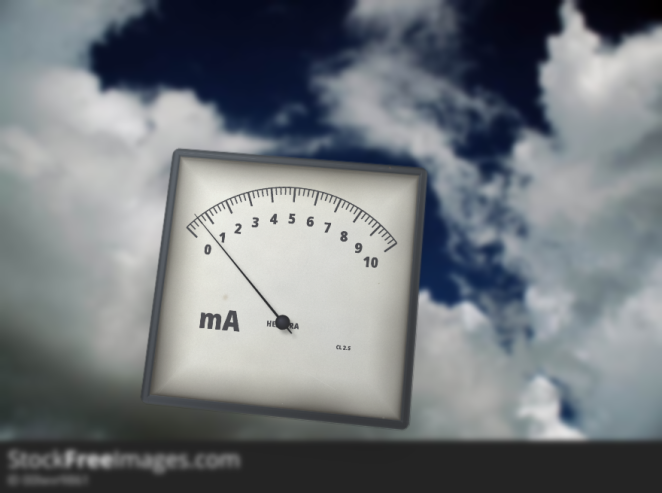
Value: value=0.6 unit=mA
